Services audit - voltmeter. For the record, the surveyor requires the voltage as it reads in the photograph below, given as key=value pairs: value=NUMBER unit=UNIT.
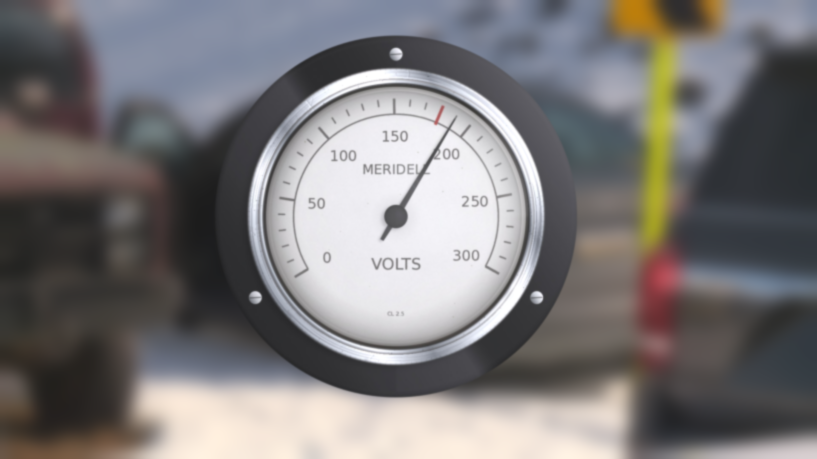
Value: value=190 unit=V
